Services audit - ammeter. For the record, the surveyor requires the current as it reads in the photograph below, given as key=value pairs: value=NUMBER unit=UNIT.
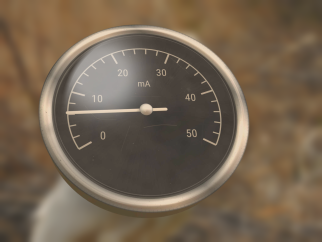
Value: value=6 unit=mA
